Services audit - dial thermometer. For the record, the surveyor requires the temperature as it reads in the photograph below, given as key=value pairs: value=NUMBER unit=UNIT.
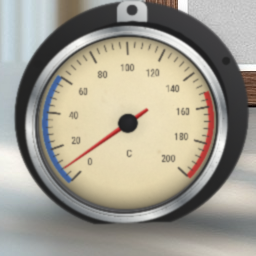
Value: value=8 unit=°C
